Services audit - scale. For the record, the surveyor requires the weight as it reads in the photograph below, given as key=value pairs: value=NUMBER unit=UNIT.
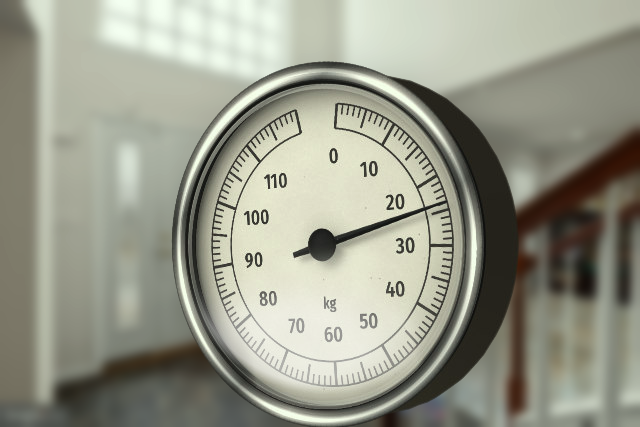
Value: value=24 unit=kg
